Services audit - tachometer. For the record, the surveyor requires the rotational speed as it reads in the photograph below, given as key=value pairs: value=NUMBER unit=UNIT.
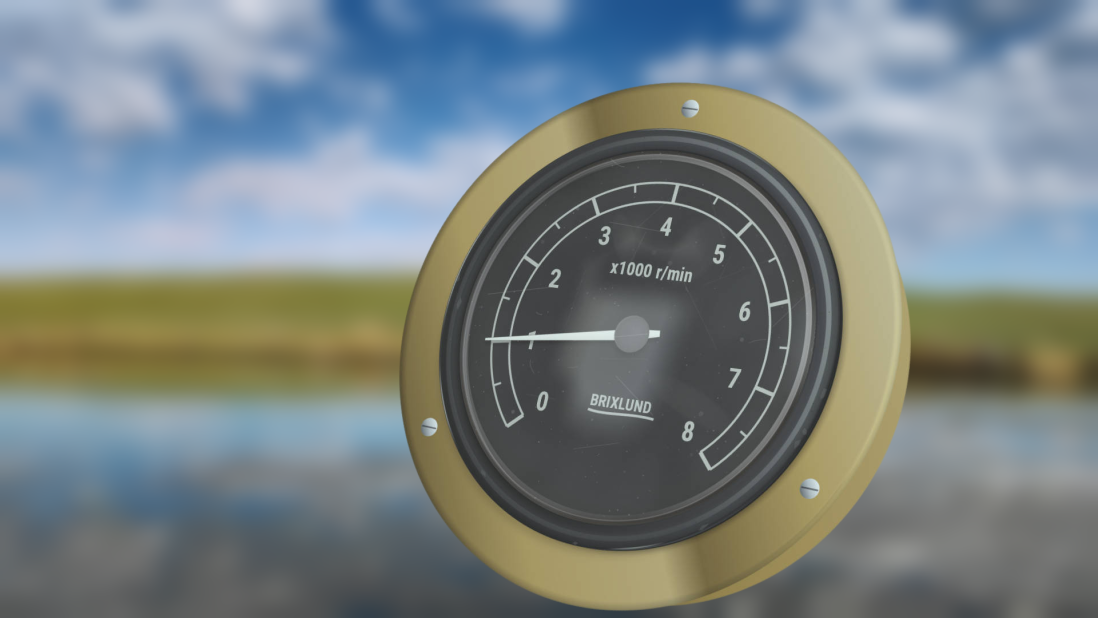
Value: value=1000 unit=rpm
